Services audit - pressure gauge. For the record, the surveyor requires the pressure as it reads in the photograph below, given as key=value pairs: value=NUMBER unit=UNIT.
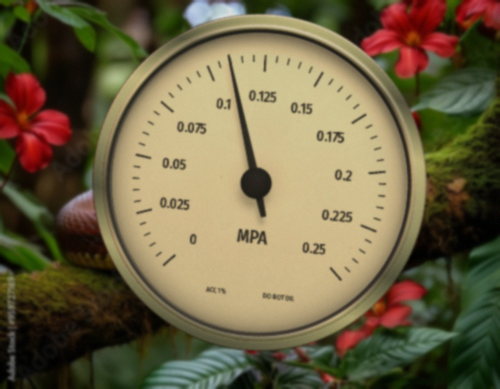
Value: value=0.11 unit=MPa
